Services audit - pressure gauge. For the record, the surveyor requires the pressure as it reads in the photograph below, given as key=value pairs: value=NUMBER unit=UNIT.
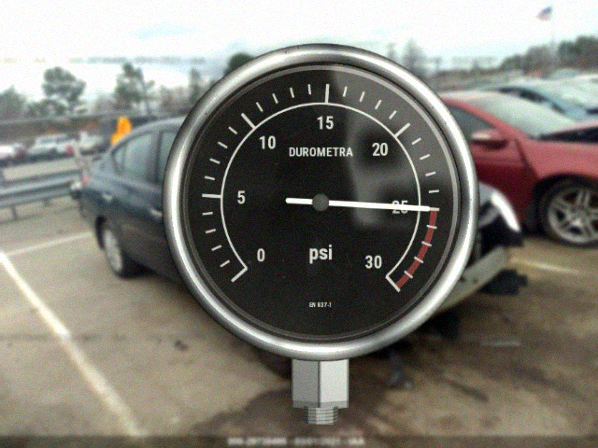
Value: value=25 unit=psi
